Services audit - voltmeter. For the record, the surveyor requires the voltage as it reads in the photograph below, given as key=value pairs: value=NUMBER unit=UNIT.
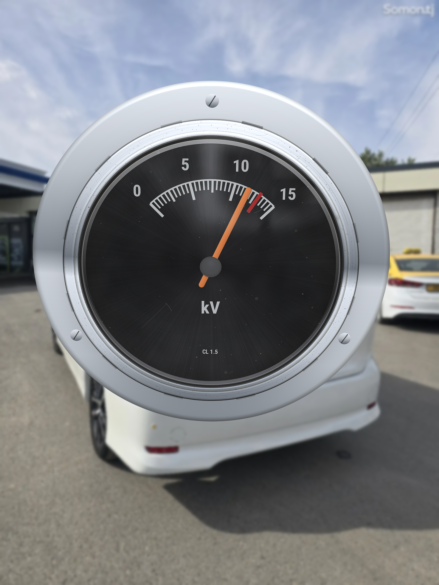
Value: value=11.5 unit=kV
